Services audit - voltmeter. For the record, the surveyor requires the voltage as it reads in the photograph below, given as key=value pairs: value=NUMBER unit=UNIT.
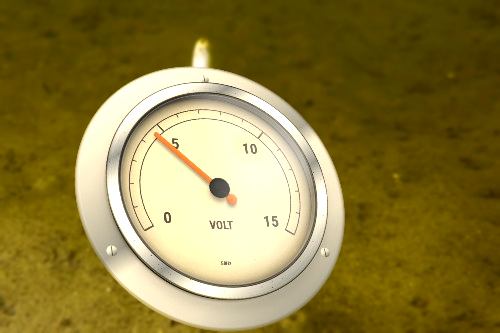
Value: value=4.5 unit=V
